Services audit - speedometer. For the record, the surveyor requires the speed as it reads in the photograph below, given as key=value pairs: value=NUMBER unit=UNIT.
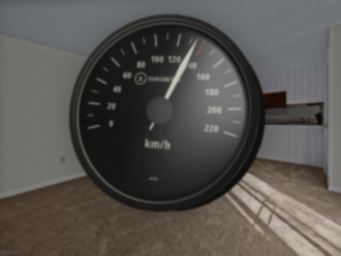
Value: value=135 unit=km/h
